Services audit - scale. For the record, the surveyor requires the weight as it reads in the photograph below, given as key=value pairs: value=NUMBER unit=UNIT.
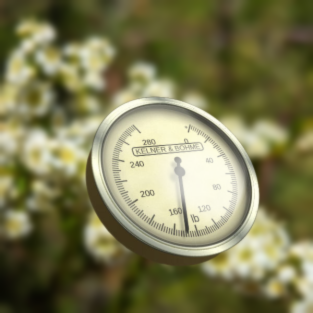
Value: value=150 unit=lb
